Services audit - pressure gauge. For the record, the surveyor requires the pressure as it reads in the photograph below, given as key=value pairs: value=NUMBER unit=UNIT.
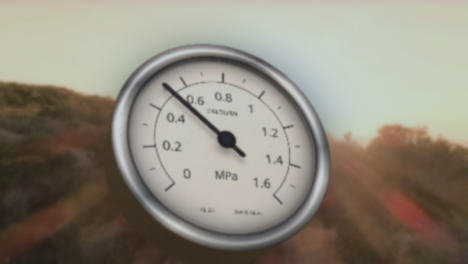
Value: value=0.5 unit=MPa
